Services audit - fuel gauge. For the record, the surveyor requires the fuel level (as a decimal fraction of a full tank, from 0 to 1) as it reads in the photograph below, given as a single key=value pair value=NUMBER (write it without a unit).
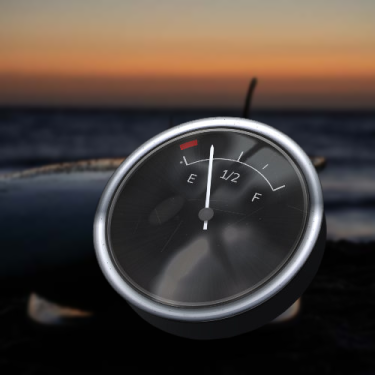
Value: value=0.25
